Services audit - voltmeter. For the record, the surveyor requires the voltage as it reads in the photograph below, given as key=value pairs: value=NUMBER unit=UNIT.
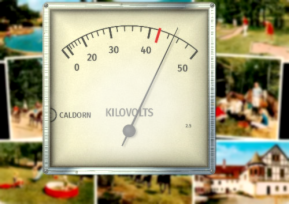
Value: value=45 unit=kV
